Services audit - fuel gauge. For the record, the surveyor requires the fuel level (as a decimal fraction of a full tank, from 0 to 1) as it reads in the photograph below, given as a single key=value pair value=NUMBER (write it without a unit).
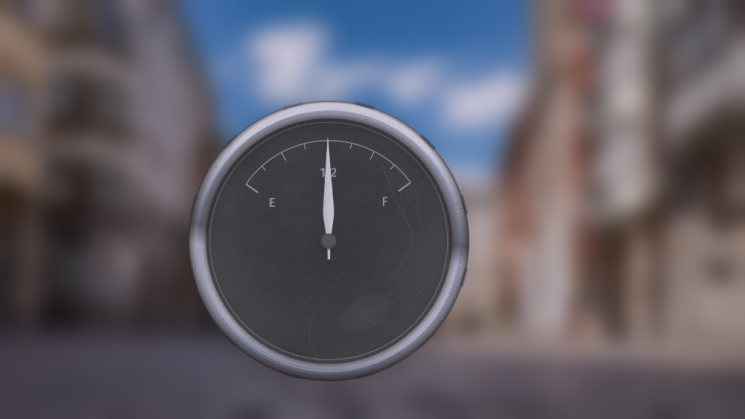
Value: value=0.5
